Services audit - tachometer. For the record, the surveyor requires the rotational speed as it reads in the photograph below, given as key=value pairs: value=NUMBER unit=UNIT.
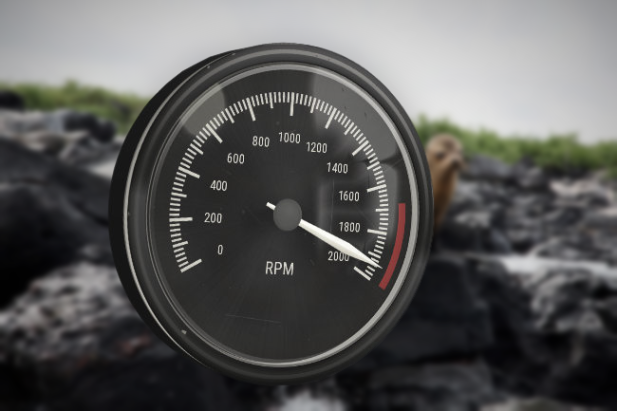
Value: value=1940 unit=rpm
